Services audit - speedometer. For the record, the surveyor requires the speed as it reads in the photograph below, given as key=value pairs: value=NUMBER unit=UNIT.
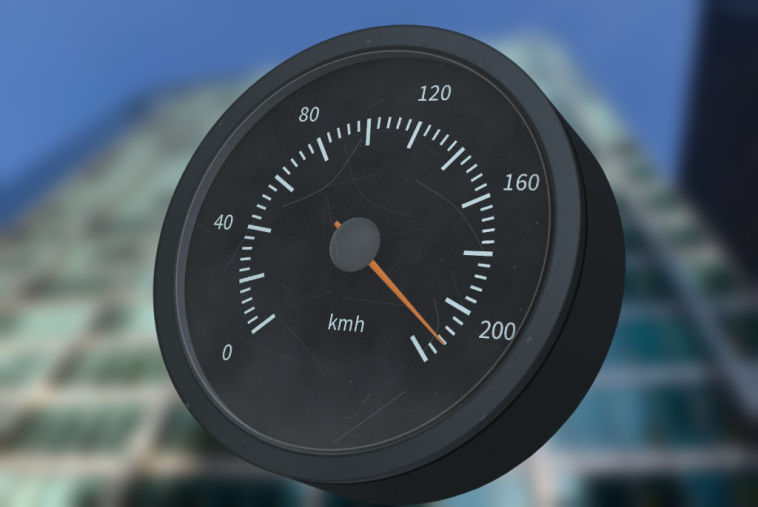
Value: value=212 unit=km/h
